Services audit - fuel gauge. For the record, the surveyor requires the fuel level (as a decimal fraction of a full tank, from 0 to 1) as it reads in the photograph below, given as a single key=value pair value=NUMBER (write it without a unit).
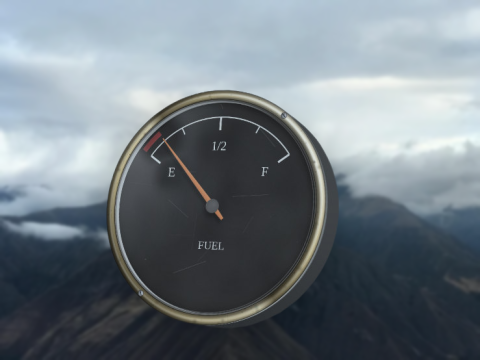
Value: value=0.125
